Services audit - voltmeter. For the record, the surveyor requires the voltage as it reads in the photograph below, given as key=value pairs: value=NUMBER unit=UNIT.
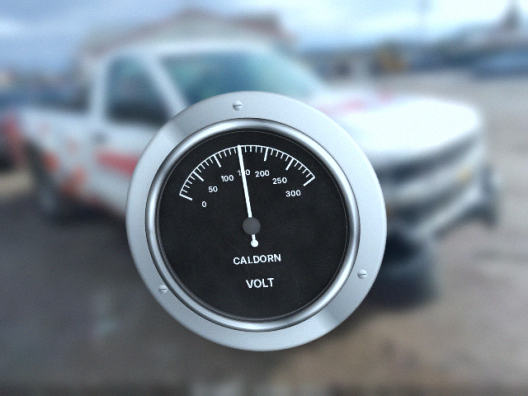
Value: value=150 unit=V
